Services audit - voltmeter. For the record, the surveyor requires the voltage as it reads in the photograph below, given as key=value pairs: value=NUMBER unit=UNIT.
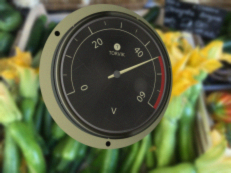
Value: value=45 unit=V
